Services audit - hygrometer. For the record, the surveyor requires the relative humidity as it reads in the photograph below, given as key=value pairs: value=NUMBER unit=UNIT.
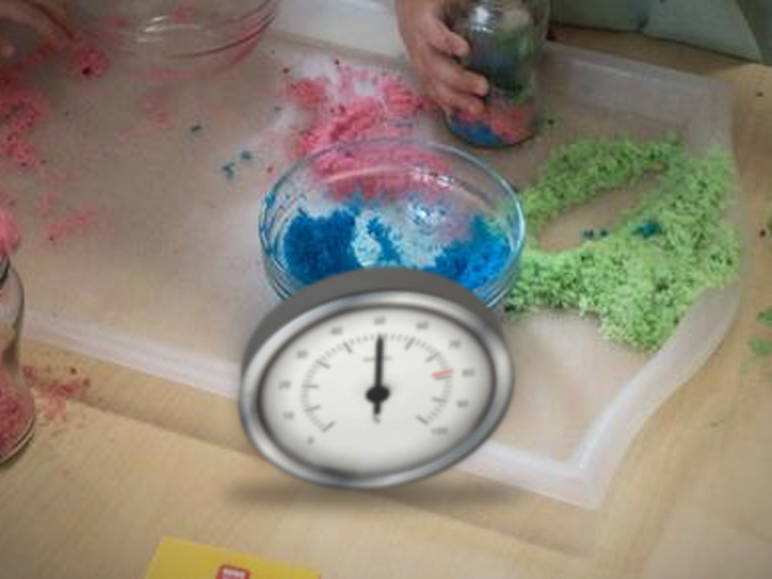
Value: value=50 unit=%
